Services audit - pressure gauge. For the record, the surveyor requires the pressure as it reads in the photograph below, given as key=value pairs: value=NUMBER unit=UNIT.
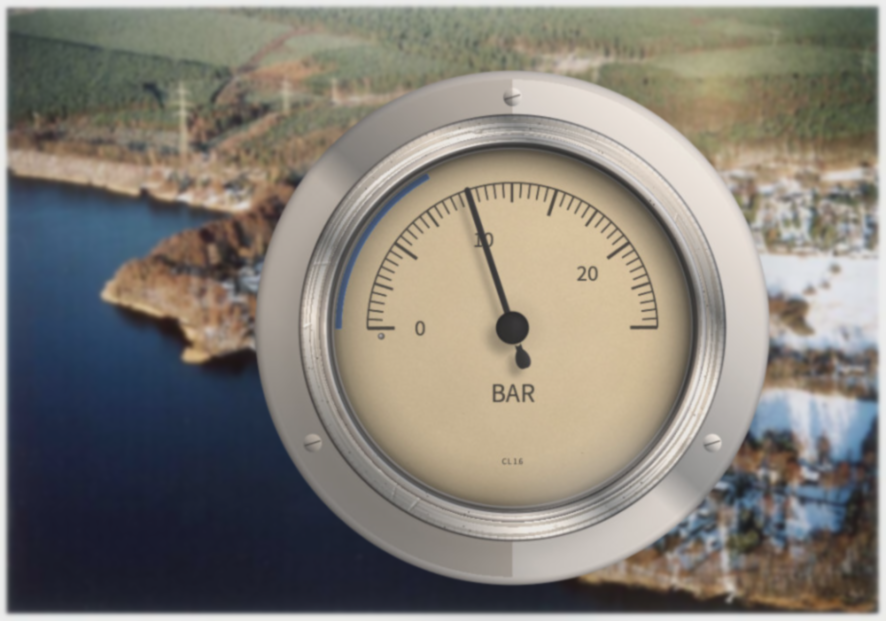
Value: value=10 unit=bar
